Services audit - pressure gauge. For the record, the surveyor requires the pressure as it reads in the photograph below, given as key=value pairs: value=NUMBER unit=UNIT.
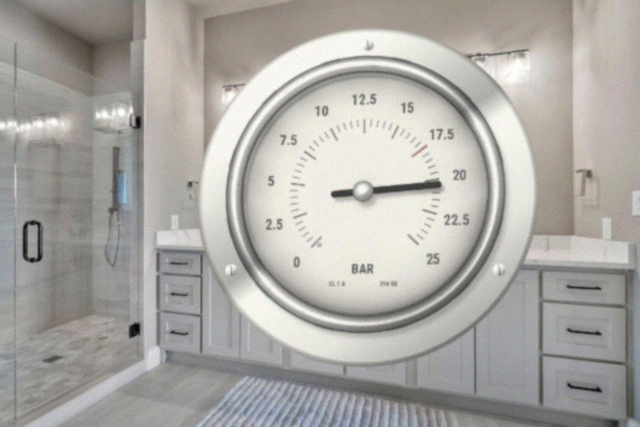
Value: value=20.5 unit=bar
